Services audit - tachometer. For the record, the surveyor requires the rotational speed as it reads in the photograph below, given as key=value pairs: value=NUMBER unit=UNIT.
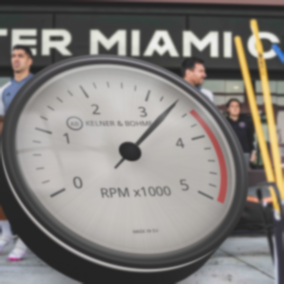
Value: value=3400 unit=rpm
